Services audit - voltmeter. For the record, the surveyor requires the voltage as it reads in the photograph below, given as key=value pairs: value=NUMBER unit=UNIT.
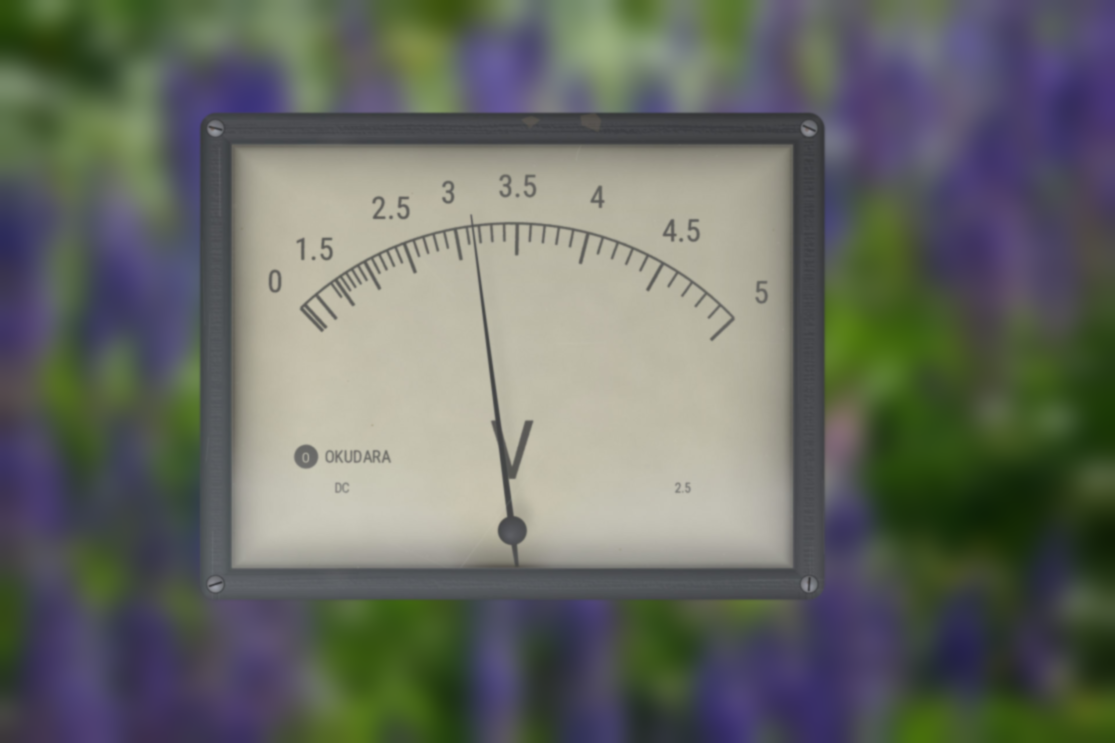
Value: value=3.15 unit=V
